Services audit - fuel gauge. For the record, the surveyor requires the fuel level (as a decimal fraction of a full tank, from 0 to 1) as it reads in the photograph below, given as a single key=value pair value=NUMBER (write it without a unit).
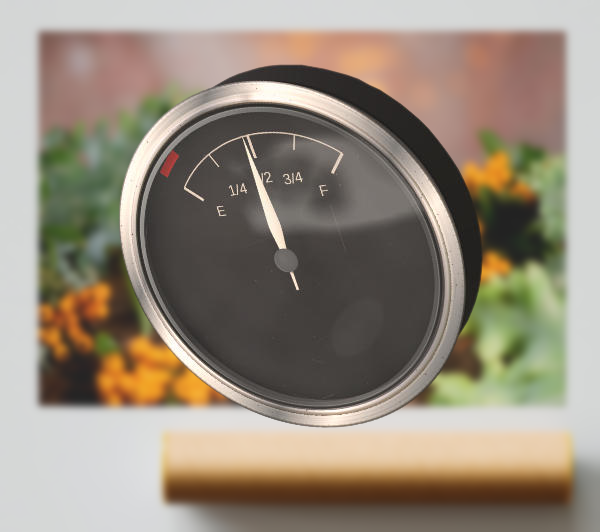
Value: value=0.5
